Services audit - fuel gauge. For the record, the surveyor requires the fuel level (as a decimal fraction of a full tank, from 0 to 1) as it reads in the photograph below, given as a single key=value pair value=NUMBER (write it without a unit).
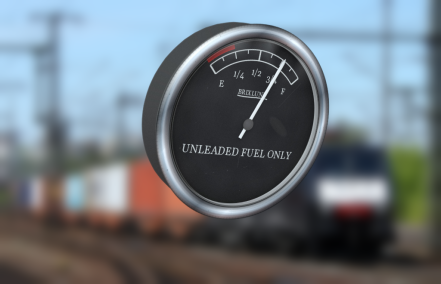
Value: value=0.75
